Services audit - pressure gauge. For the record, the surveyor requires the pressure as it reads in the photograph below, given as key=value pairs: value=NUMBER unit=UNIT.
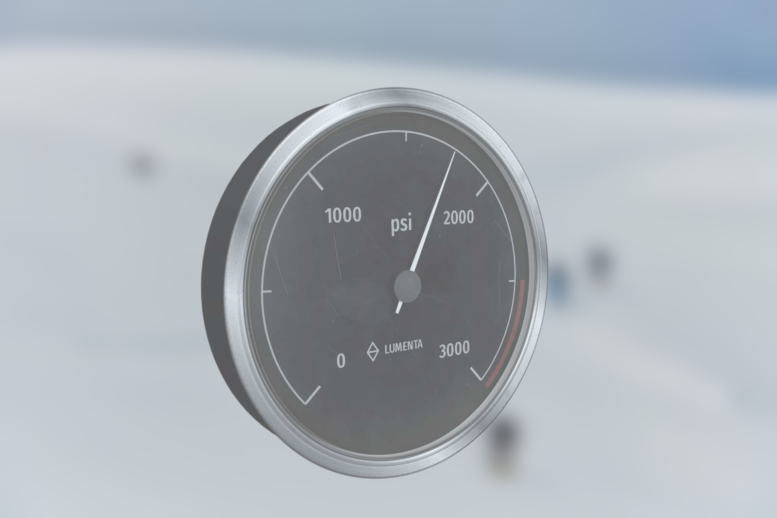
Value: value=1750 unit=psi
